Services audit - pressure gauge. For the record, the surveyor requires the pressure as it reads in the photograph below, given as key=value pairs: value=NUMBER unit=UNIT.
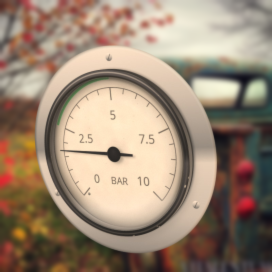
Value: value=1.75 unit=bar
